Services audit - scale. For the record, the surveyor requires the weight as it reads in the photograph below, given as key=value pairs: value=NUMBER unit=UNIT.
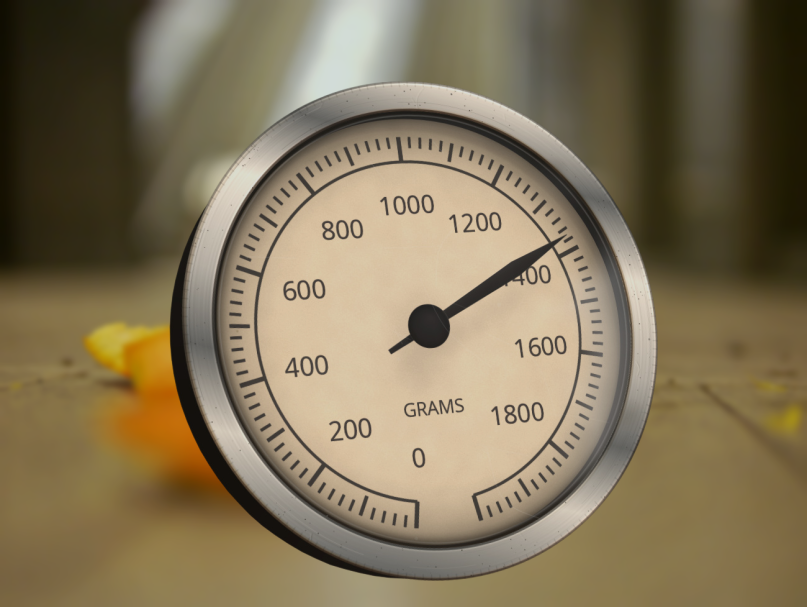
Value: value=1370 unit=g
